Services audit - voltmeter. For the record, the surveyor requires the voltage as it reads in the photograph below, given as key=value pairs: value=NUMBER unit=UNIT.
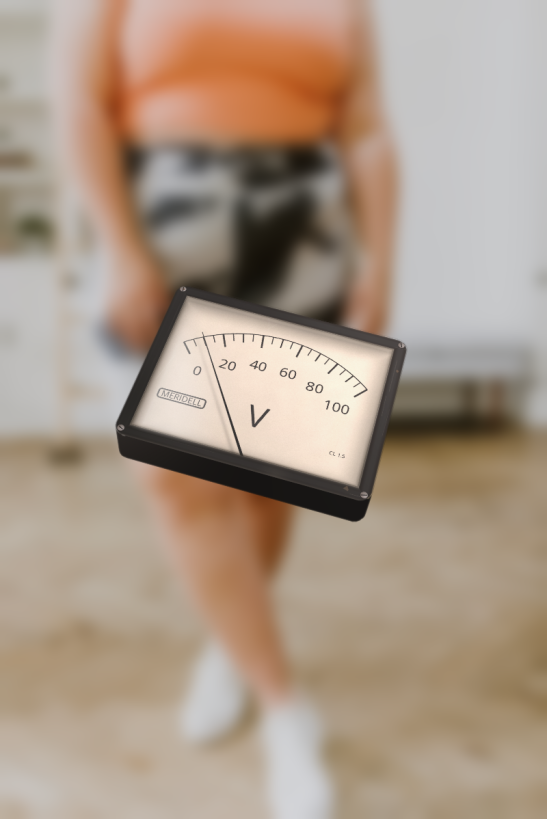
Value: value=10 unit=V
